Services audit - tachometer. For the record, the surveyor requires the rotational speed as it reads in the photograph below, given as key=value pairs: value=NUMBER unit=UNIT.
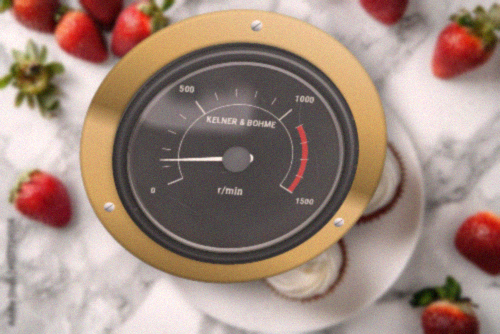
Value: value=150 unit=rpm
